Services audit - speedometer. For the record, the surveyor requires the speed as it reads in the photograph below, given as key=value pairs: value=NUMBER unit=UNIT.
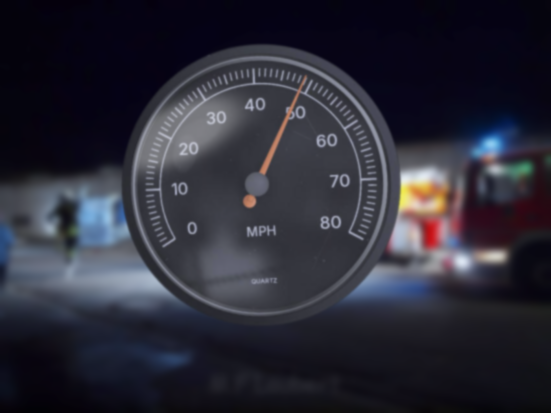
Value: value=49 unit=mph
